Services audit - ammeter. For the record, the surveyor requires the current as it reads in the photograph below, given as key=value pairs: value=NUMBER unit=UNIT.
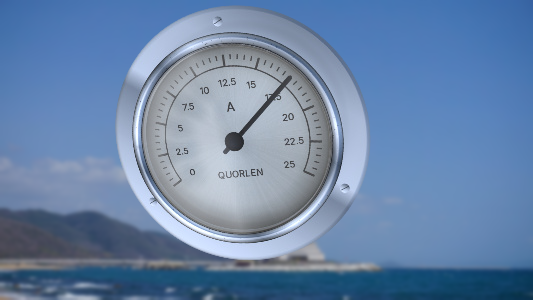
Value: value=17.5 unit=A
